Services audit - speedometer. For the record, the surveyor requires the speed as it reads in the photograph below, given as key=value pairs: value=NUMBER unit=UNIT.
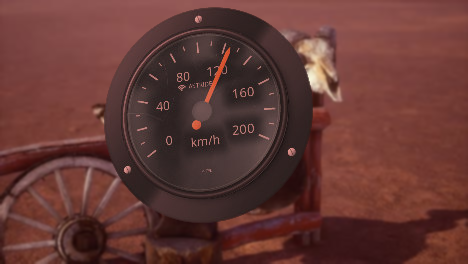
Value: value=125 unit=km/h
